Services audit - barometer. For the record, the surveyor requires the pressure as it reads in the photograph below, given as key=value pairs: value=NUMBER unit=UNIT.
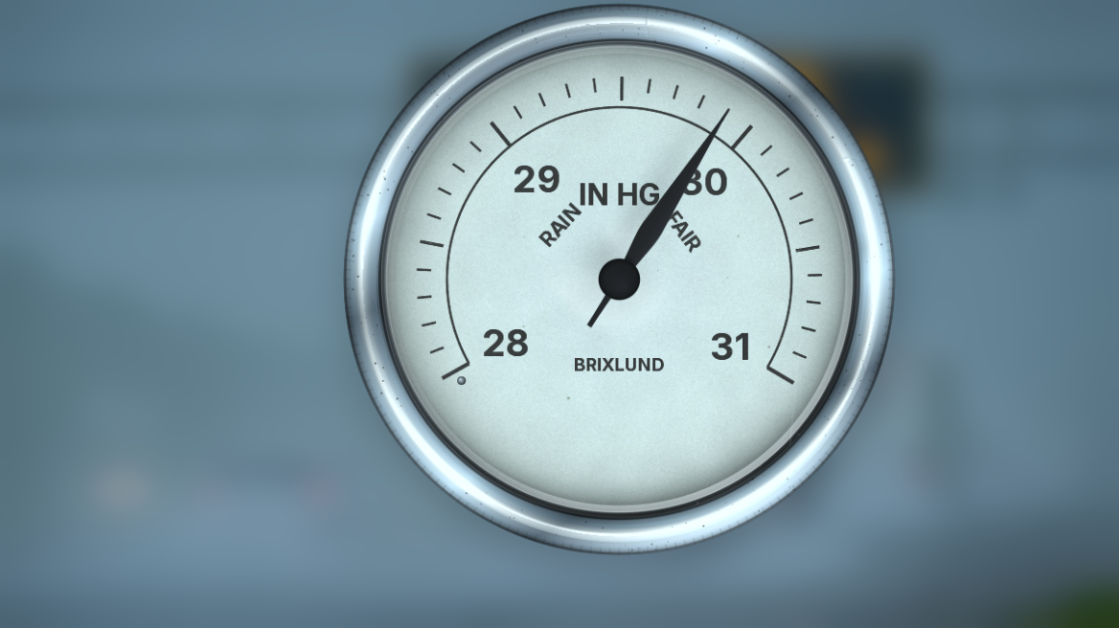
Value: value=29.9 unit=inHg
